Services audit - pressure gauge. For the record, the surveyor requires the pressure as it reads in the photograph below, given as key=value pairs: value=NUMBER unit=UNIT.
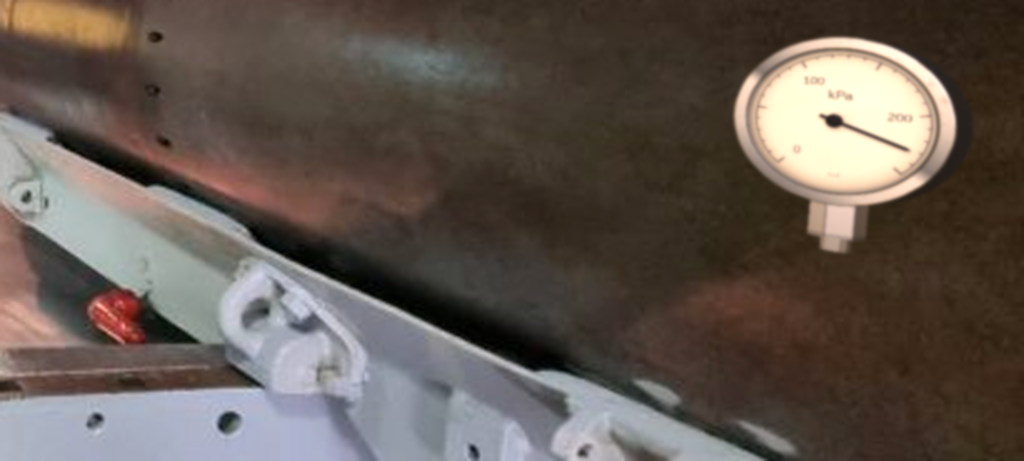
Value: value=230 unit=kPa
